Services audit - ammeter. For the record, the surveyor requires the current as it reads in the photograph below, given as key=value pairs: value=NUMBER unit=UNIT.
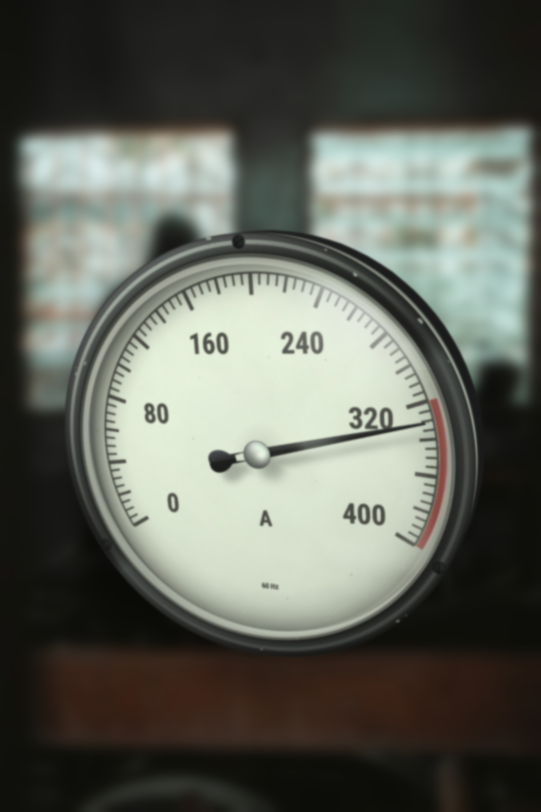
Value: value=330 unit=A
